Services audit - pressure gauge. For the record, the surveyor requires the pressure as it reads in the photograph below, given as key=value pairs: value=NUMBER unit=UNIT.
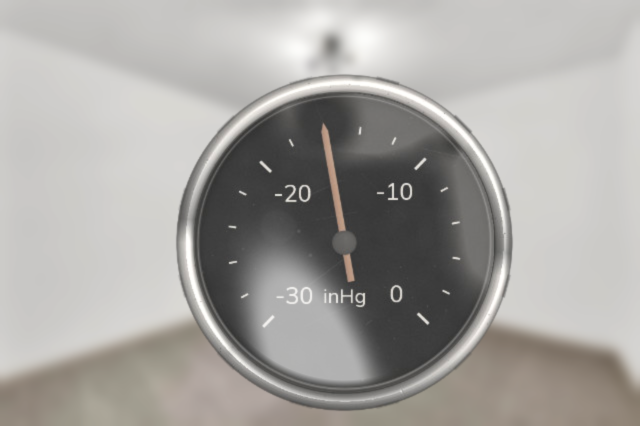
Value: value=-16 unit=inHg
